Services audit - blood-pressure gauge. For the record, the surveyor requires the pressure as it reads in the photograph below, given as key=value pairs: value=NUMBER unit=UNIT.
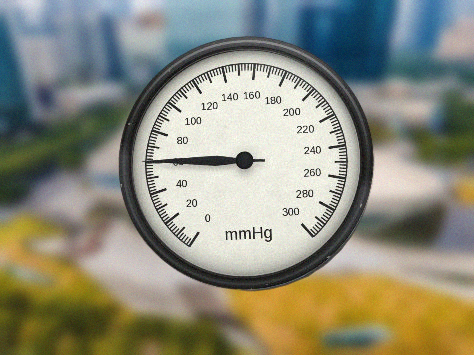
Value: value=60 unit=mmHg
